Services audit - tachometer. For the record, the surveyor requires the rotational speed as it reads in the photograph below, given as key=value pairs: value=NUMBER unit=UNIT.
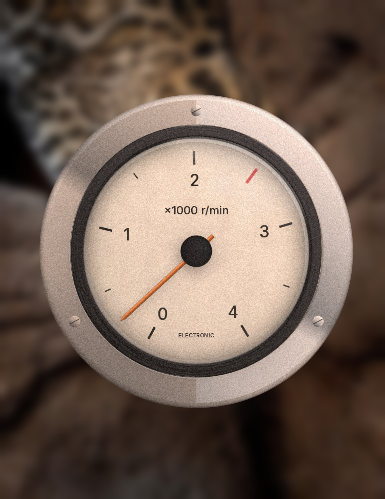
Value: value=250 unit=rpm
